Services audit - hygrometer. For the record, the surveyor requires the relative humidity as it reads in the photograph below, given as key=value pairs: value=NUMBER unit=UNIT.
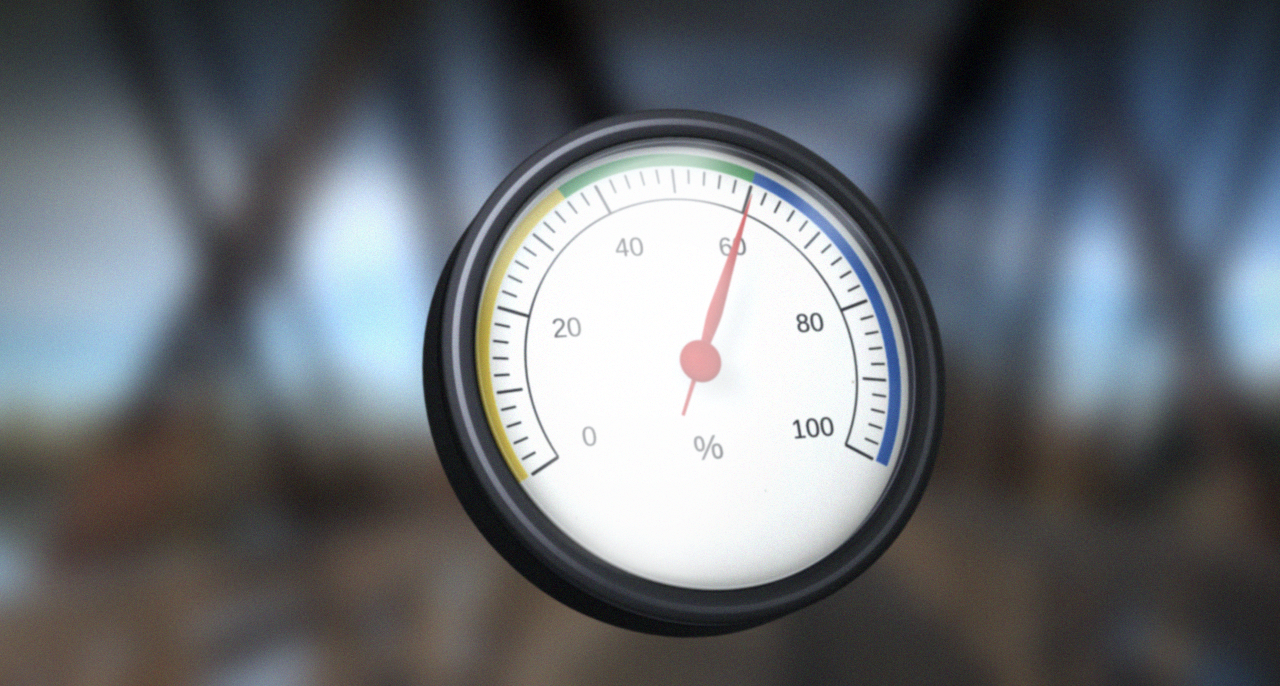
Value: value=60 unit=%
